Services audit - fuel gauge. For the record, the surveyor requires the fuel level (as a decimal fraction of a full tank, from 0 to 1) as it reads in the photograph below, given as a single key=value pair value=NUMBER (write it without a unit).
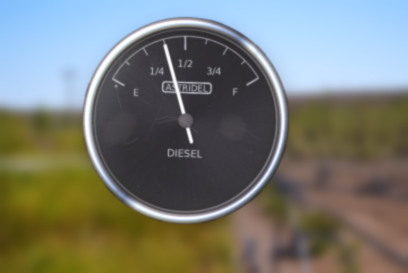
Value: value=0.375
